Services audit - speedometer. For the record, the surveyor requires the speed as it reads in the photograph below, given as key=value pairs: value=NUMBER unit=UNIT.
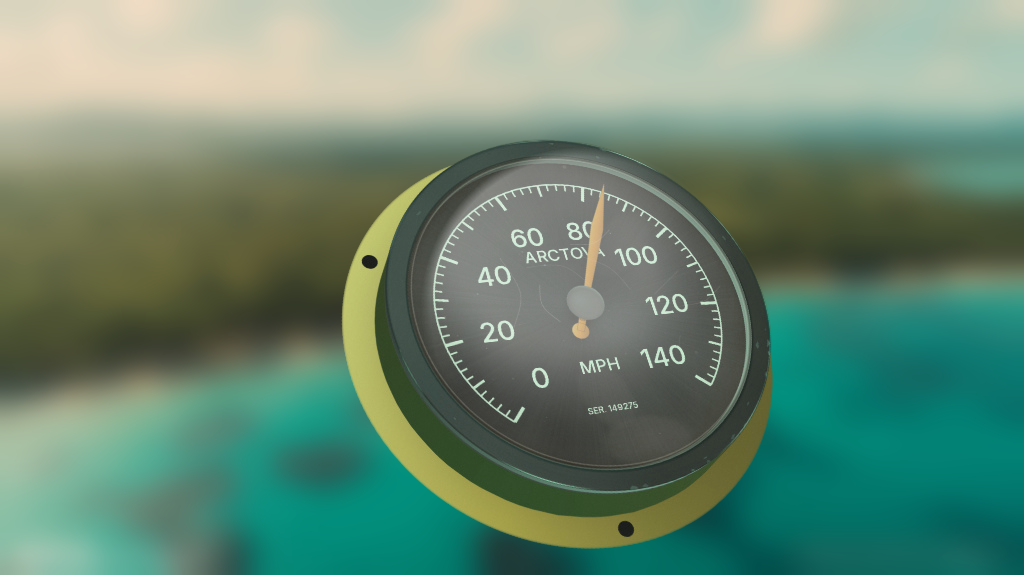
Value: value=84 unit=mph
